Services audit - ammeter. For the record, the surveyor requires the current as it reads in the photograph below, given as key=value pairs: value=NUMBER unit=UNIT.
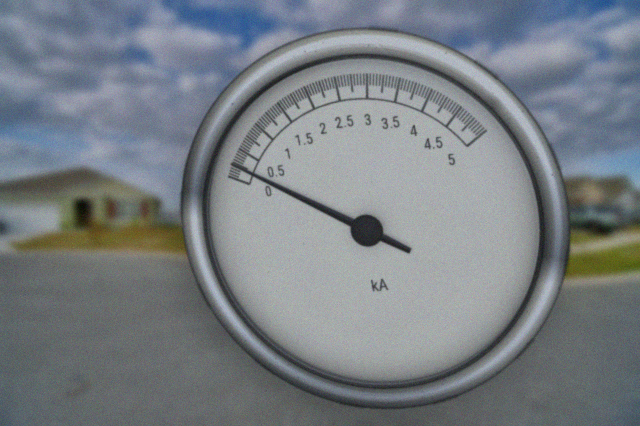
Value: value=0.25 unit=kA
